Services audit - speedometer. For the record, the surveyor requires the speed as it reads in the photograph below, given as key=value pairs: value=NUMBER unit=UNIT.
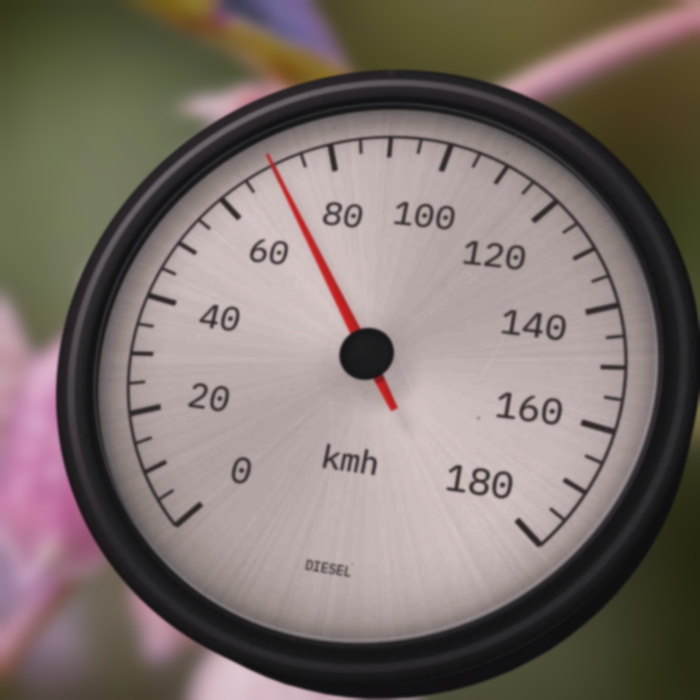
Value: value=70 unit=km/h
